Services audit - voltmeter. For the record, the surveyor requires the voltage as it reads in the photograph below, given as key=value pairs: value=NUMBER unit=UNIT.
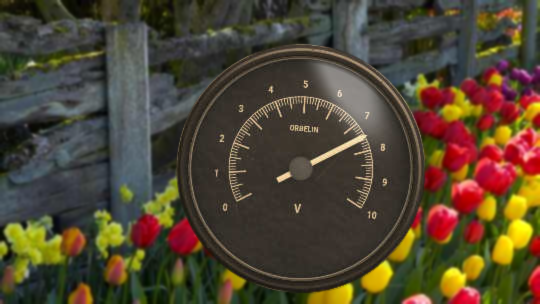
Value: value=7.5 unit=V
